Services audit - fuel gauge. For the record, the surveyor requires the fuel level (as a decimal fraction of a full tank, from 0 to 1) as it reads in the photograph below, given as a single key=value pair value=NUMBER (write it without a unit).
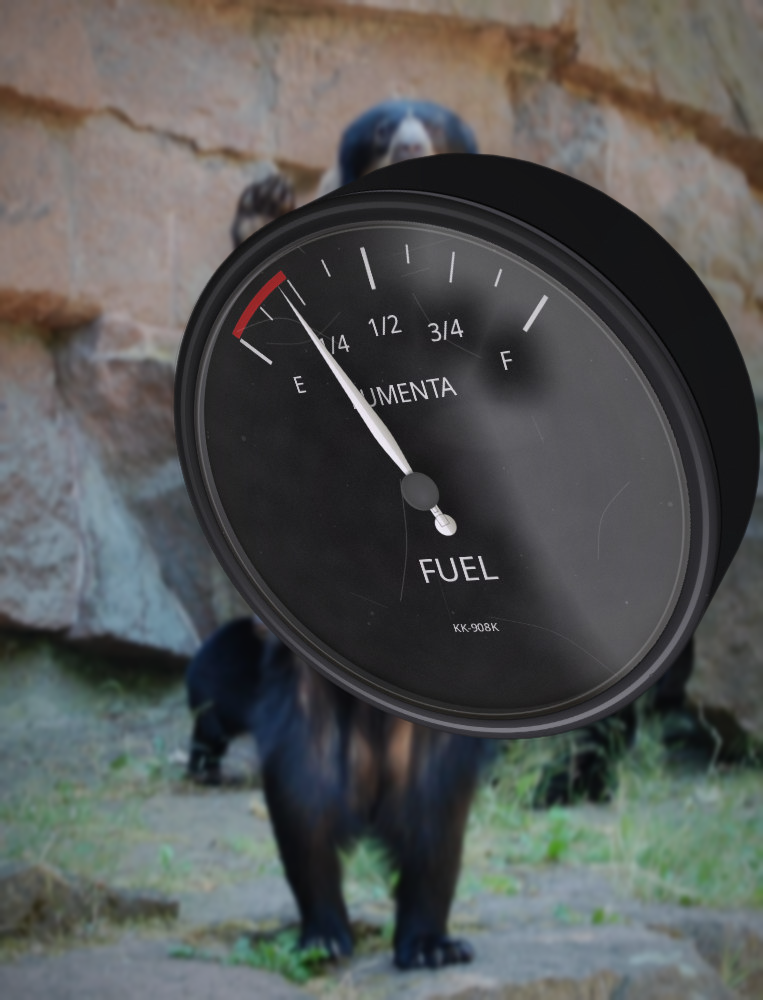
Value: value=0.25
